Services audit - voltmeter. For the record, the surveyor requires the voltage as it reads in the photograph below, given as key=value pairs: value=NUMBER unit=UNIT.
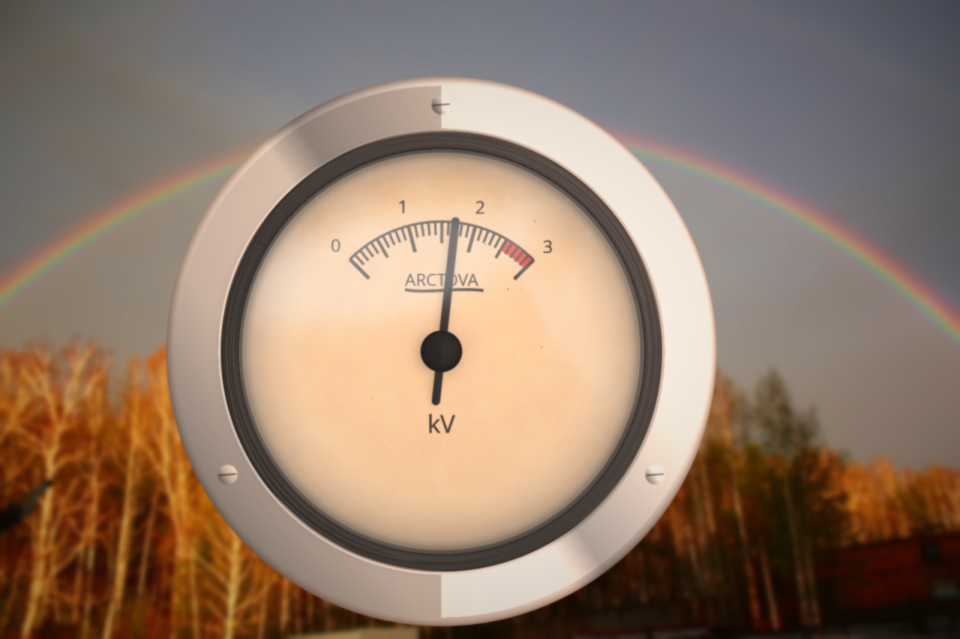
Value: value=1.7 unit=kV
